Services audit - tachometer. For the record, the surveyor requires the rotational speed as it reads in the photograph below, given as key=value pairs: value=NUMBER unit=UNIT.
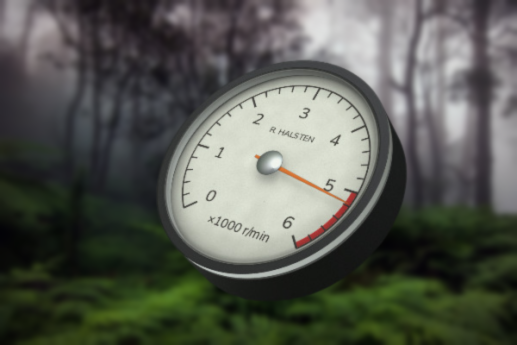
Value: value=5200 unit=rpm
